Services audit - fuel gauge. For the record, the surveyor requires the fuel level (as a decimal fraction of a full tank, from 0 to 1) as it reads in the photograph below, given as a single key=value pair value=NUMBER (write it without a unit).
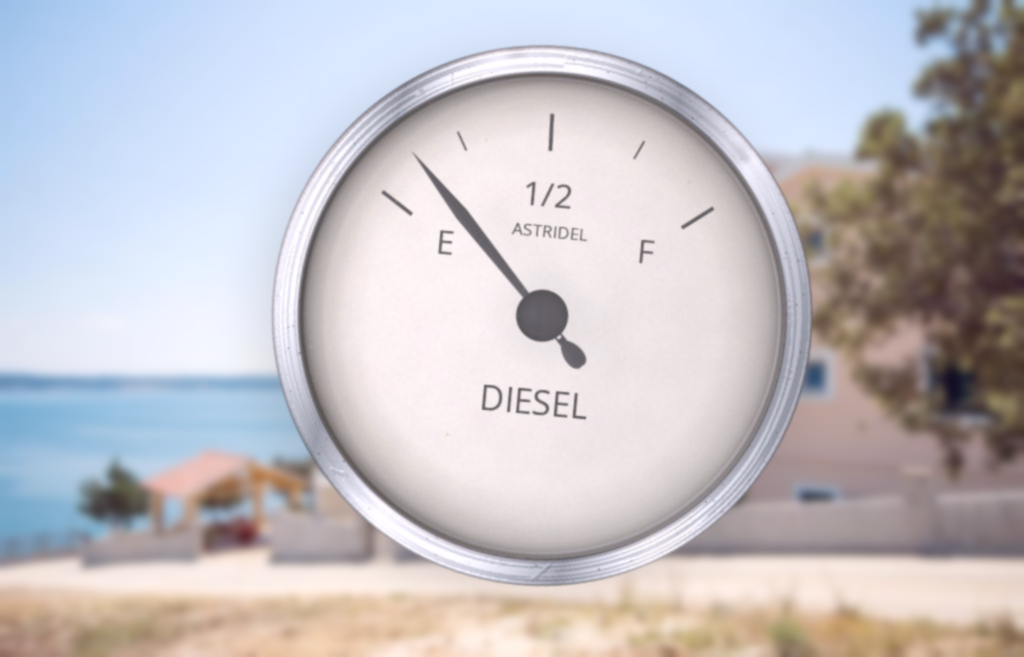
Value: value=0.125
